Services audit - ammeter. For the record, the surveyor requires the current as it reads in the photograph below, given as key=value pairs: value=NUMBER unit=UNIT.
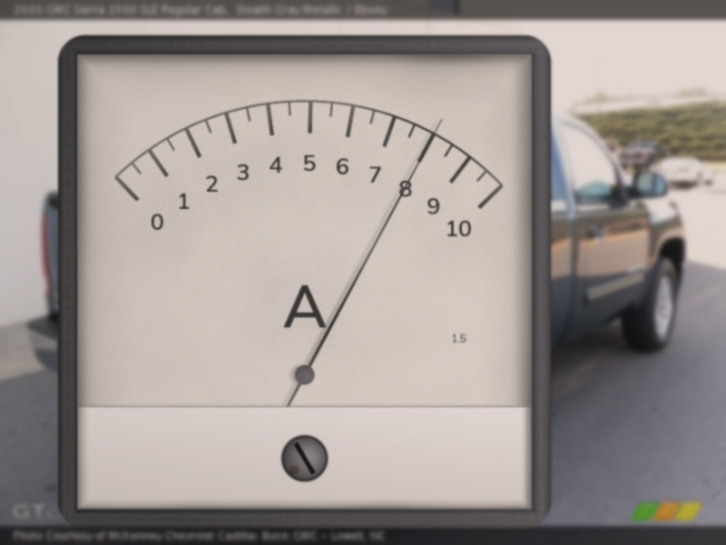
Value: value=8 unit=A
